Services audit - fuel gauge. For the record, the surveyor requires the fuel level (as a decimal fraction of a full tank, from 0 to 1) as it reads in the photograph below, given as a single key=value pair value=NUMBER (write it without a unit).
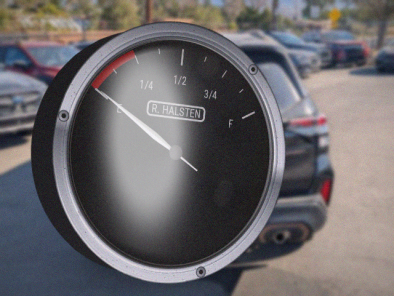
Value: value=0
